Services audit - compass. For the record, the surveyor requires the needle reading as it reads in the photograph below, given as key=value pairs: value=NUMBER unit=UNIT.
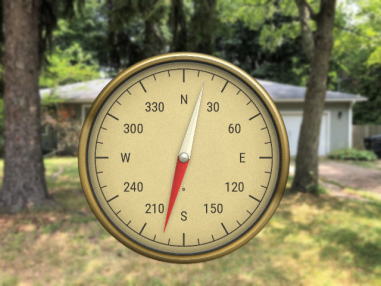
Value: value=195 unit=°
